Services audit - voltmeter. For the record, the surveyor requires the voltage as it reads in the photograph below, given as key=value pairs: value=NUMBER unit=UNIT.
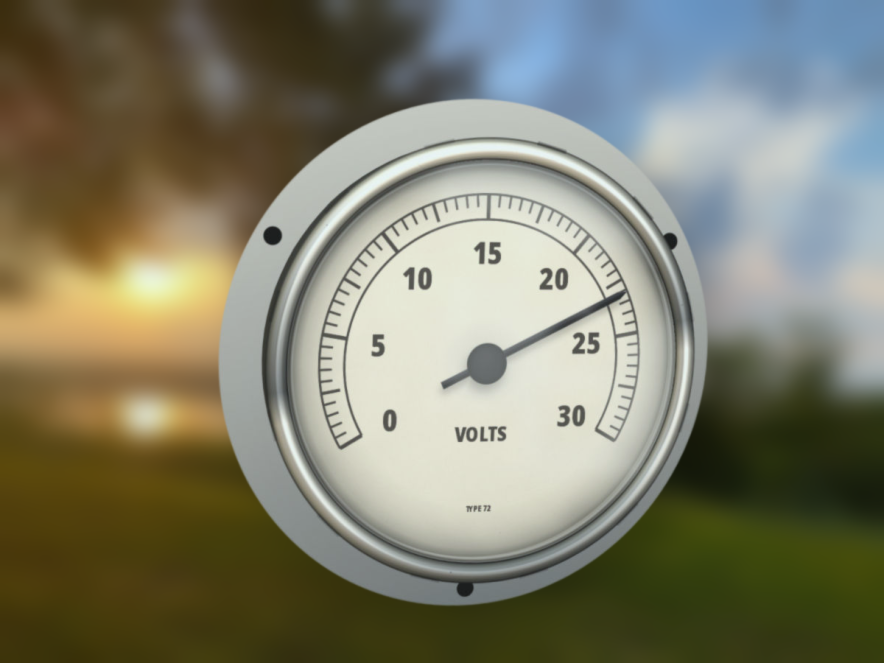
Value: value=23 unit=V
